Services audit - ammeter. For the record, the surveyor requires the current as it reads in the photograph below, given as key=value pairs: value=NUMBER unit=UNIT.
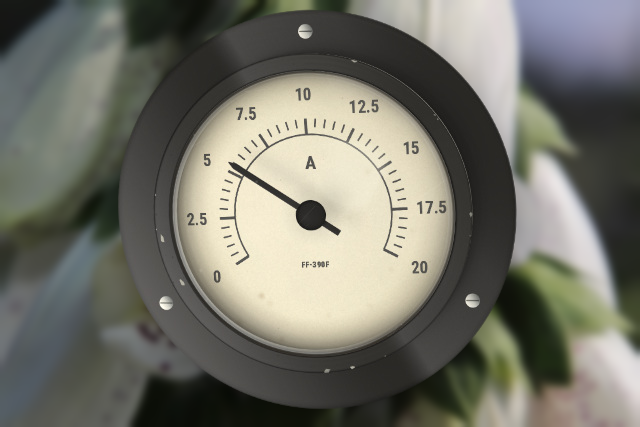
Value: value=5.5 unit=A
